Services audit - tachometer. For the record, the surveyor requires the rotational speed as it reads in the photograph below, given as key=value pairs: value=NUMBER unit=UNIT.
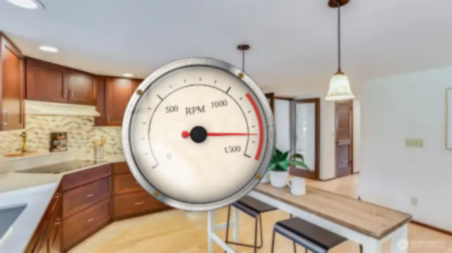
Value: value=1350 unit=rpm
